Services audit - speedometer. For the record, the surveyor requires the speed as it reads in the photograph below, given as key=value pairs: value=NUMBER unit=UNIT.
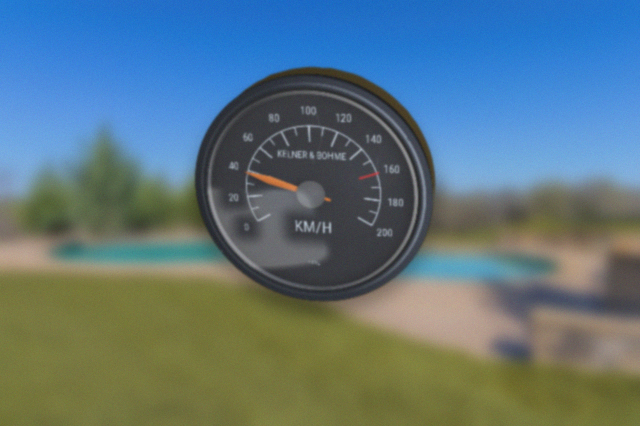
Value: value=40 unit=km/h
